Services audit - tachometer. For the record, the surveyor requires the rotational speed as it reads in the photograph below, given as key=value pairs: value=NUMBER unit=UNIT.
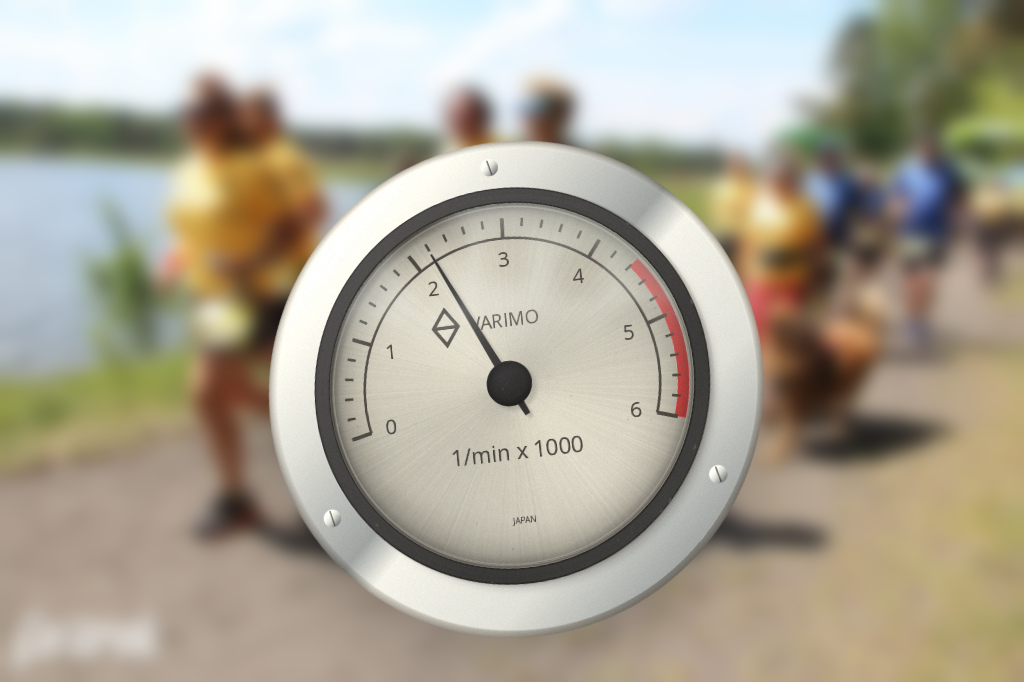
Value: value=2200 unit=rpm
